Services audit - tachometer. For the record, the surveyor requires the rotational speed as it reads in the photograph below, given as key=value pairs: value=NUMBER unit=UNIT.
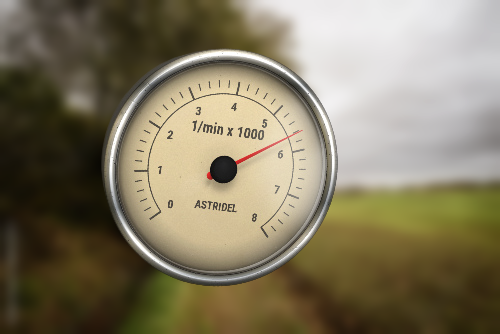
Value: value=5600 unit=rpm
